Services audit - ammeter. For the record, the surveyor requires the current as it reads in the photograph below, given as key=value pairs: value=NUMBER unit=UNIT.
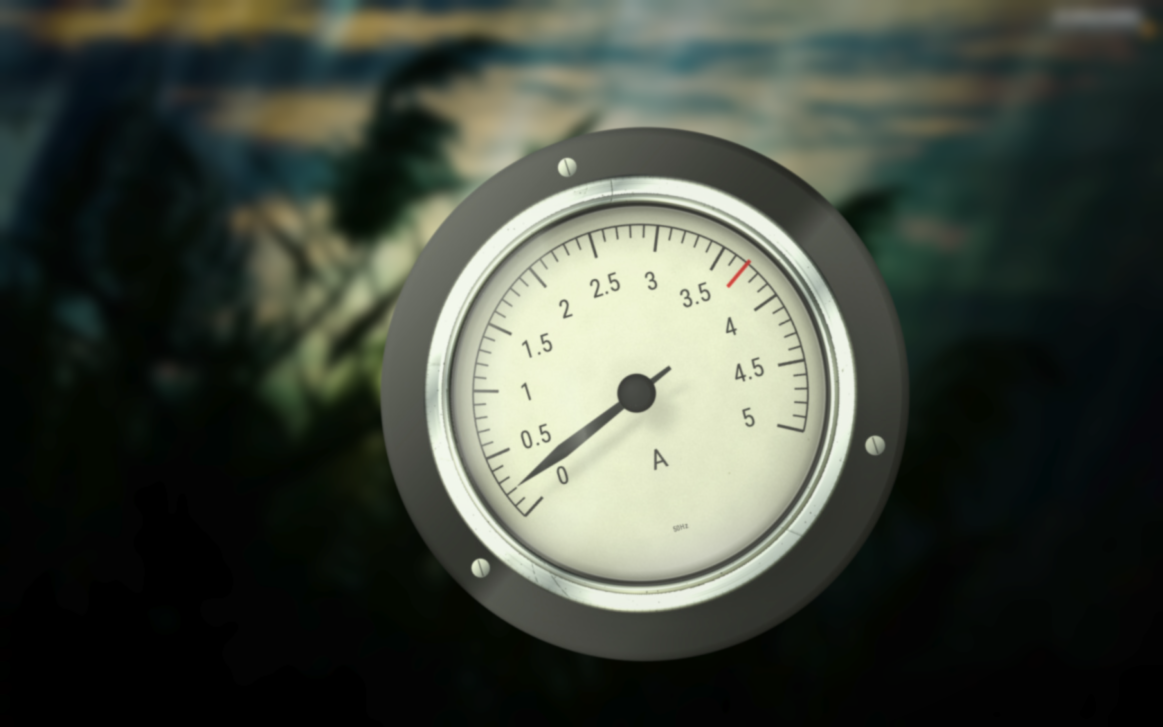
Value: value=0.2 unit=A
